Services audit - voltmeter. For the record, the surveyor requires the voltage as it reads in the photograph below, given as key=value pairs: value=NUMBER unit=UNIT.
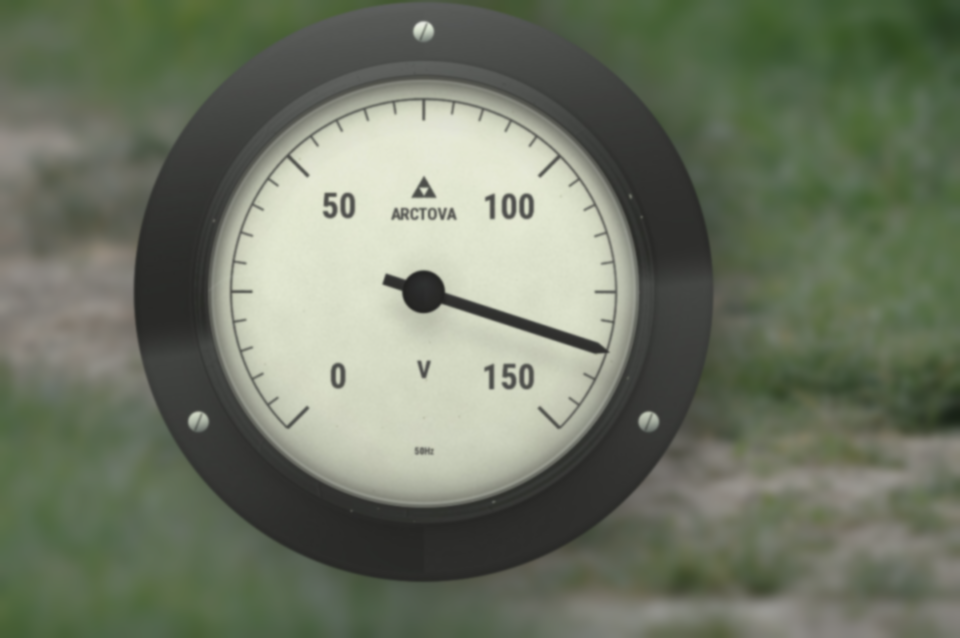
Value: value=135 unit=V
